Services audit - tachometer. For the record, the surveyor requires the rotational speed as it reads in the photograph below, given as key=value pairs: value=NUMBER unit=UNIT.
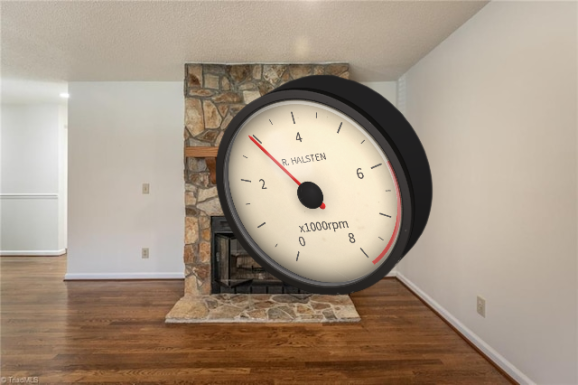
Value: value=3000 unit=rpm
